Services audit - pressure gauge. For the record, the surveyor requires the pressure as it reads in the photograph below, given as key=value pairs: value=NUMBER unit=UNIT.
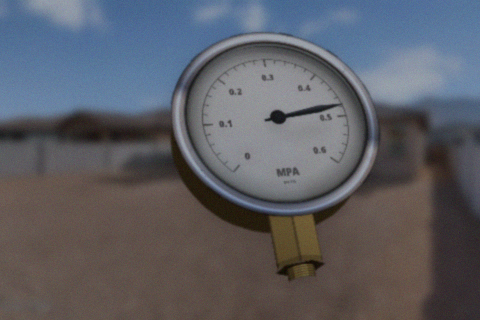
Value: value=0.48 unit=MPa
